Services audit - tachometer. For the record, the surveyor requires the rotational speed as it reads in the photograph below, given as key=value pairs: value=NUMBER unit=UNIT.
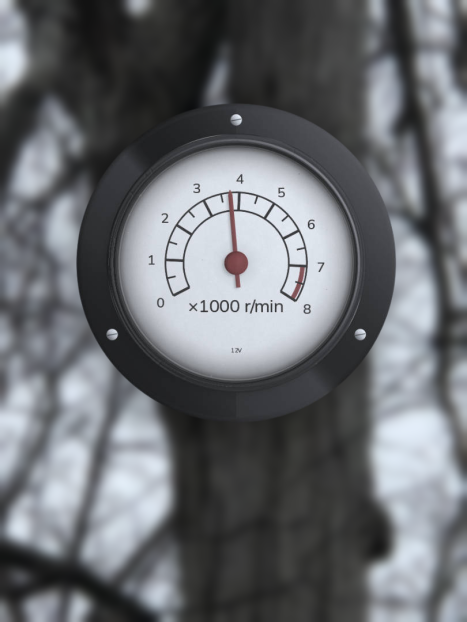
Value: value=3750 unit=rpm
